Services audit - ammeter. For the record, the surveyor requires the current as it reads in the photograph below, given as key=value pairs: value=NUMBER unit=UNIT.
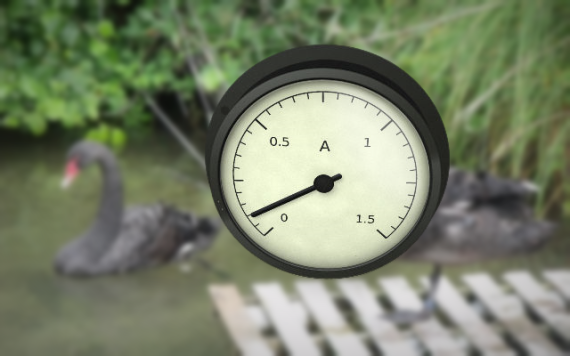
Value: value=0.1 unit=A
